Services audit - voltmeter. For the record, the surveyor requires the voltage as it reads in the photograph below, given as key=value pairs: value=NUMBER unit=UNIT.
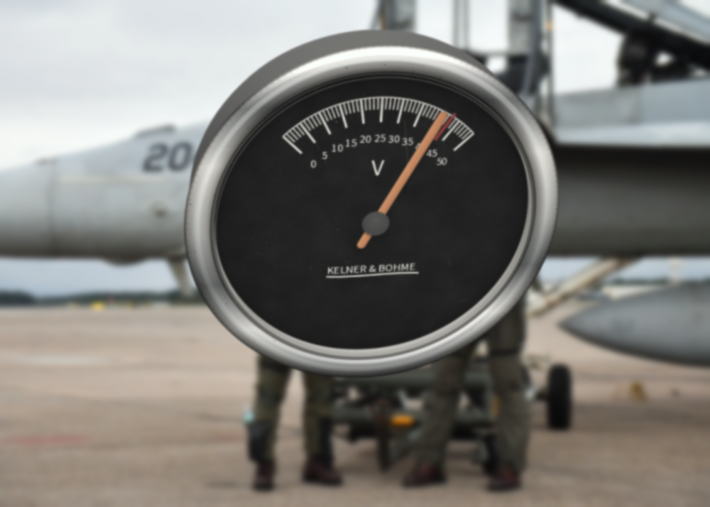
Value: value=40 unit=V
